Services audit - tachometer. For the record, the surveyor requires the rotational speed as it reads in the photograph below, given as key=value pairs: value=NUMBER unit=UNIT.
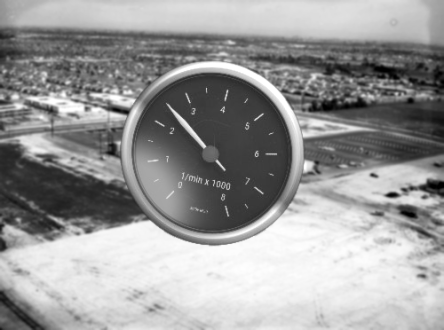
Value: value=2500 unit=rpm
